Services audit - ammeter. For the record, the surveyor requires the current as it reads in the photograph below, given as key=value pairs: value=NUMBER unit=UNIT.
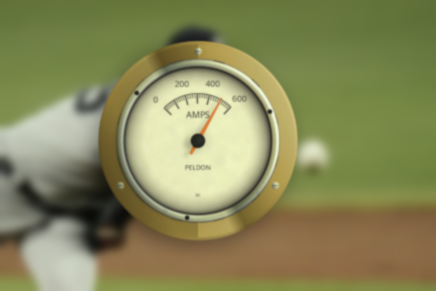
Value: value=500 unit=A
